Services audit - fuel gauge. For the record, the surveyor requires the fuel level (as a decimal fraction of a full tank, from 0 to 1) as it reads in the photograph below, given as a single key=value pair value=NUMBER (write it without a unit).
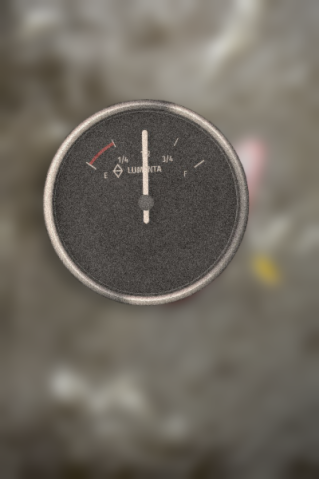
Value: value=0.5
